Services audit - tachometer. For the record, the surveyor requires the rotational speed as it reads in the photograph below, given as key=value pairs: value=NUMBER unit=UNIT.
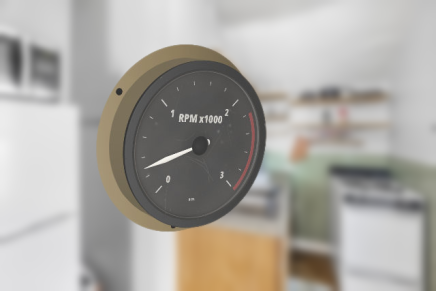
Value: value=300 unit=rpm
